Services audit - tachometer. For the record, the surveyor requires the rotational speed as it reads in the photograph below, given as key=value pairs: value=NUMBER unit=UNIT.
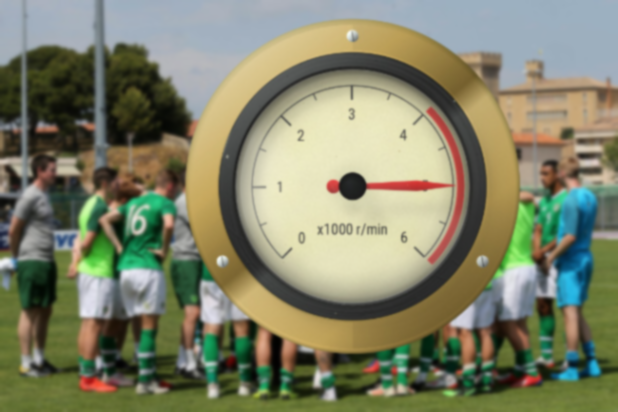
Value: value=5000 unit=rpm
